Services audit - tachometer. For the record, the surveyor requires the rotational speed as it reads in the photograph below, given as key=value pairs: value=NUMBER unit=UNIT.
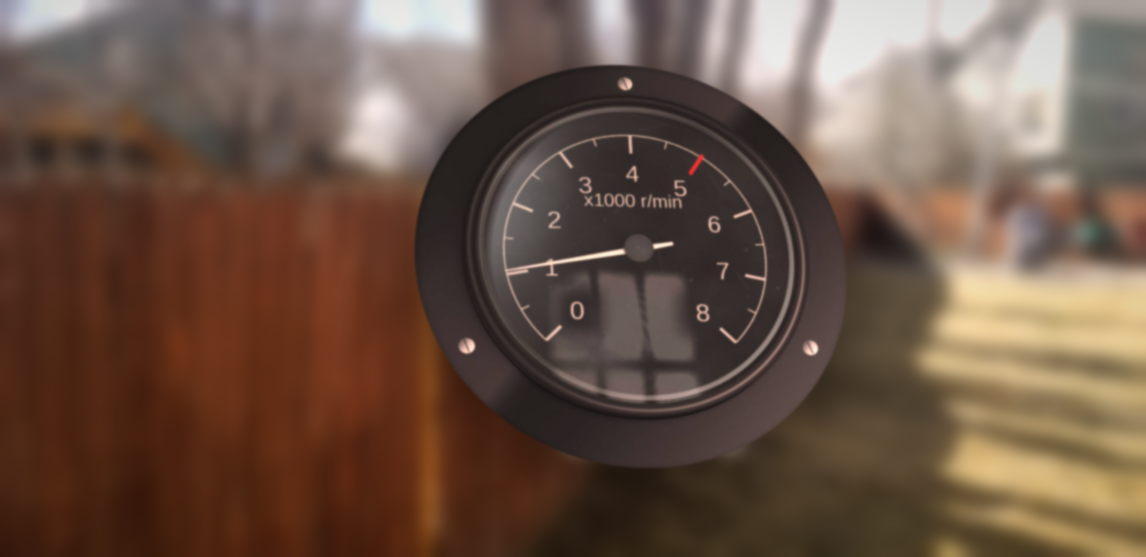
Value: value=1000 unit=rpm
